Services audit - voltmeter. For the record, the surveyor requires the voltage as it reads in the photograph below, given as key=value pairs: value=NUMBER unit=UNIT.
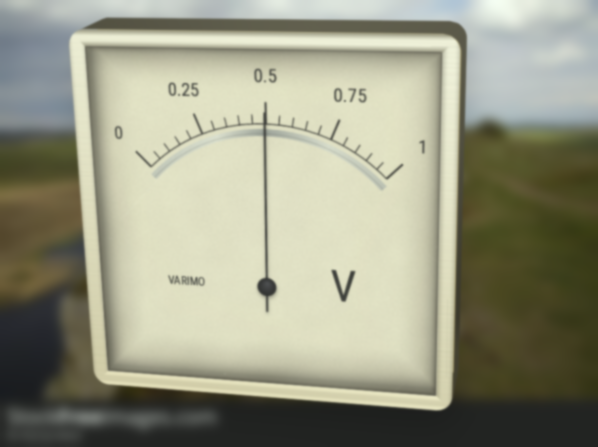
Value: value=0.5 unit=V
